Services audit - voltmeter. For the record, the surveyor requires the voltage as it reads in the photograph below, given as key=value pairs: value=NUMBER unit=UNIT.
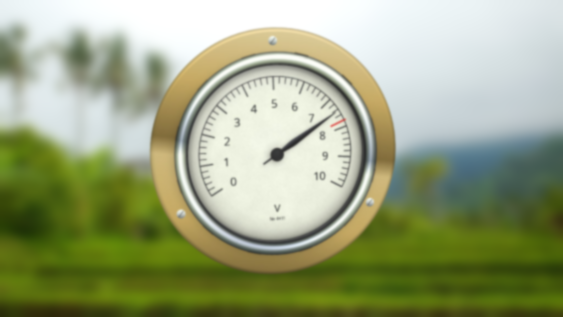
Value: value=7.4 unit=V
